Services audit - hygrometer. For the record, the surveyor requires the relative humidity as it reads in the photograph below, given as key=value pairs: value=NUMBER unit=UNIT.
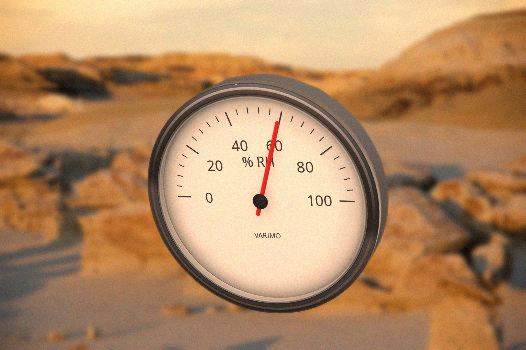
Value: value=60 unit=%
